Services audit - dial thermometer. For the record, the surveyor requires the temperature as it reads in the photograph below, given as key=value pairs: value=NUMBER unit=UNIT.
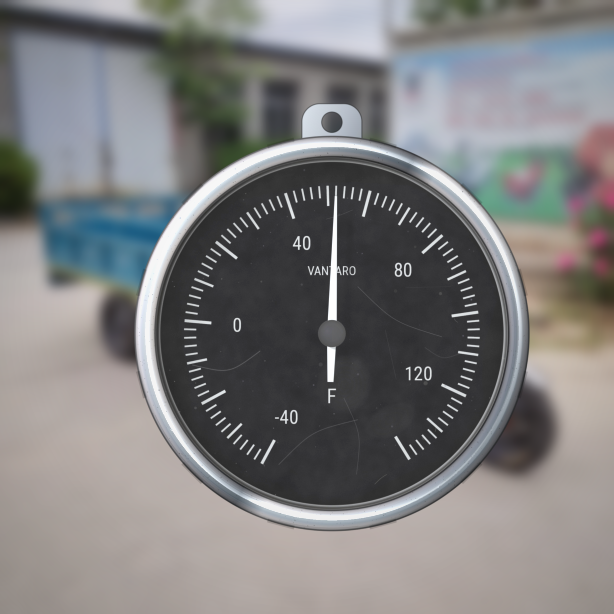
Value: value=52 unit=°F
